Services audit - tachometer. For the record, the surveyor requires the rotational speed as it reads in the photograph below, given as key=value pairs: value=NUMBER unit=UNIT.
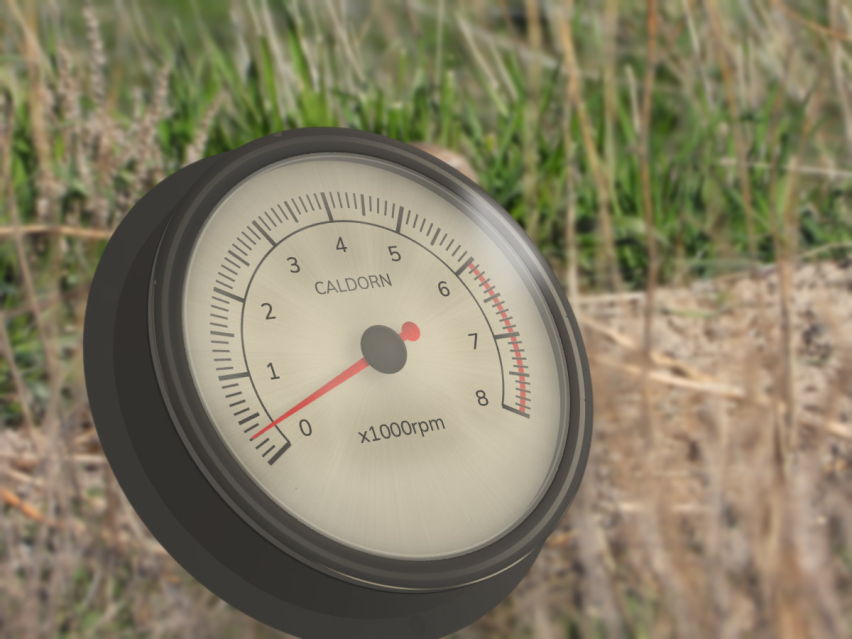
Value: value=300 unit=rpm
